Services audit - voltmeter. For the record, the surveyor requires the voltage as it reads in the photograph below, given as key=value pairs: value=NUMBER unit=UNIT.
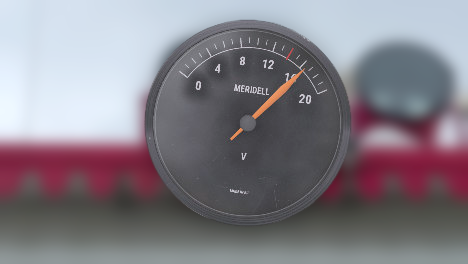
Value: value=16.5 unit=V
